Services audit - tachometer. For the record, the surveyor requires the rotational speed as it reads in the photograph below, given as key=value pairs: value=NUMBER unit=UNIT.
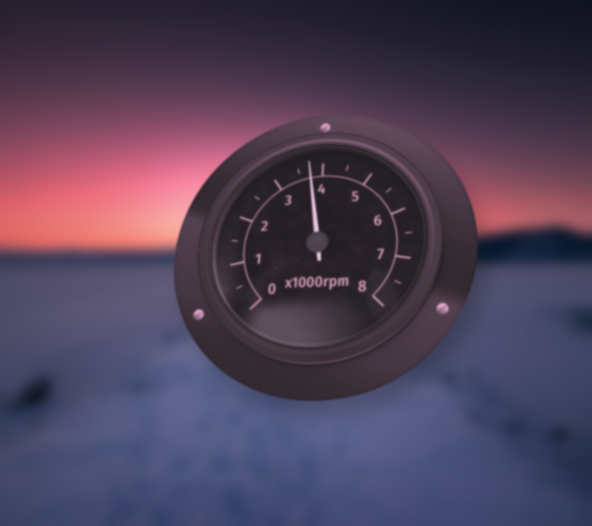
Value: value=3750 unit=rpm
